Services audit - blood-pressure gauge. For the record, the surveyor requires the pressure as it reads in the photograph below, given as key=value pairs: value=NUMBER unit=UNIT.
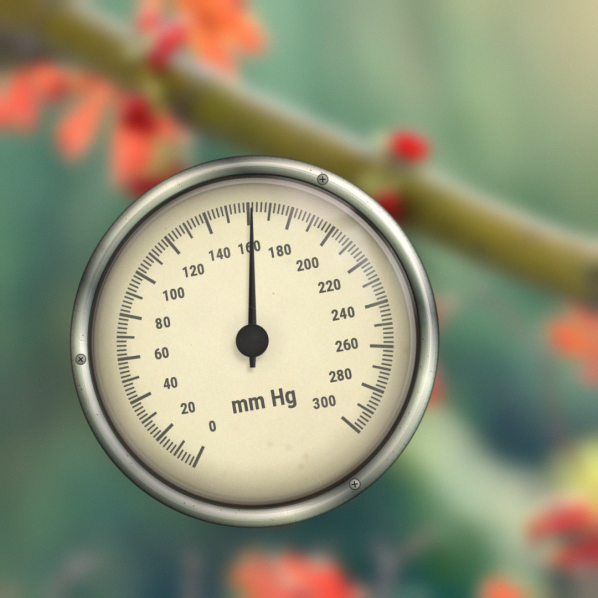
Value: value=162 unit=mmHg
